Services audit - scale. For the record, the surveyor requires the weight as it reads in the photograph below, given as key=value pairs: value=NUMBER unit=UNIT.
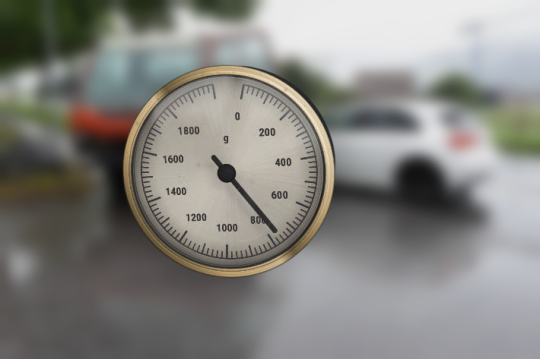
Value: value=760 unit=g
